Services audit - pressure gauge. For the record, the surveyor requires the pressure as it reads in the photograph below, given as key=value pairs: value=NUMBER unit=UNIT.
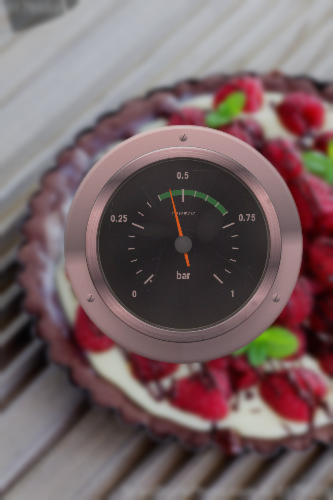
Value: value=0.45 unit=bar
